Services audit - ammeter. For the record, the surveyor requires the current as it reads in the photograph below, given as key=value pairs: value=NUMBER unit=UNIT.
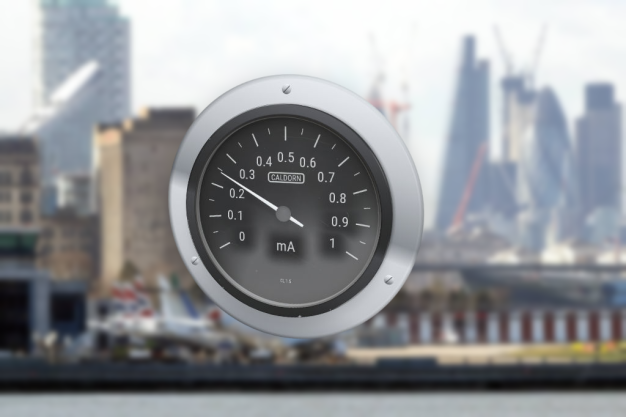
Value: value=0.25 unit=mA
